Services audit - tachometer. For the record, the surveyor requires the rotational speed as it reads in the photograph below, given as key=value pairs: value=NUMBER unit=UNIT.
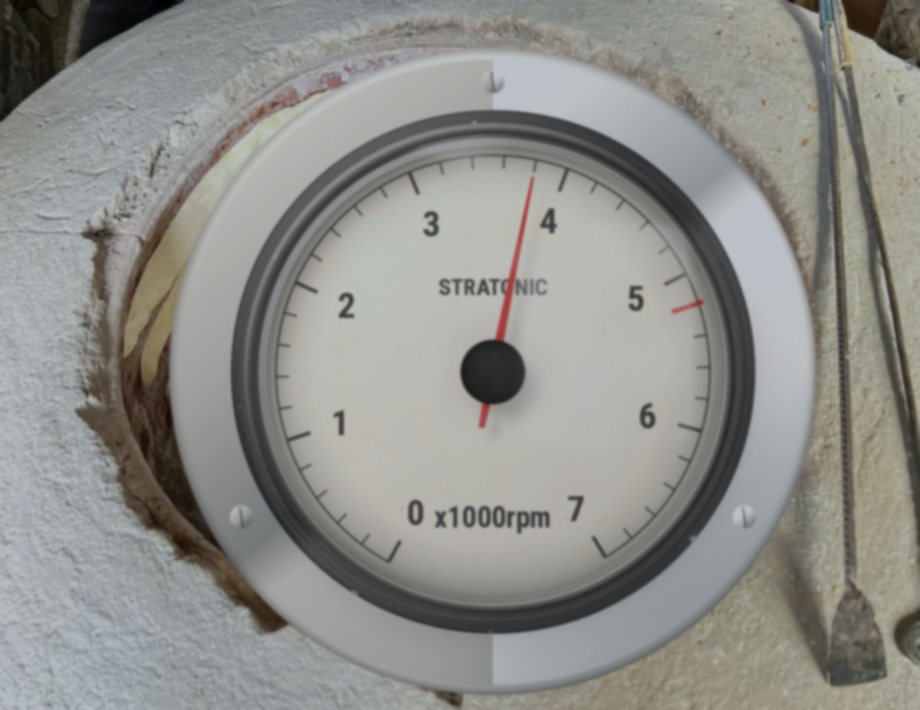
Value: value=3800 unit=rpm
